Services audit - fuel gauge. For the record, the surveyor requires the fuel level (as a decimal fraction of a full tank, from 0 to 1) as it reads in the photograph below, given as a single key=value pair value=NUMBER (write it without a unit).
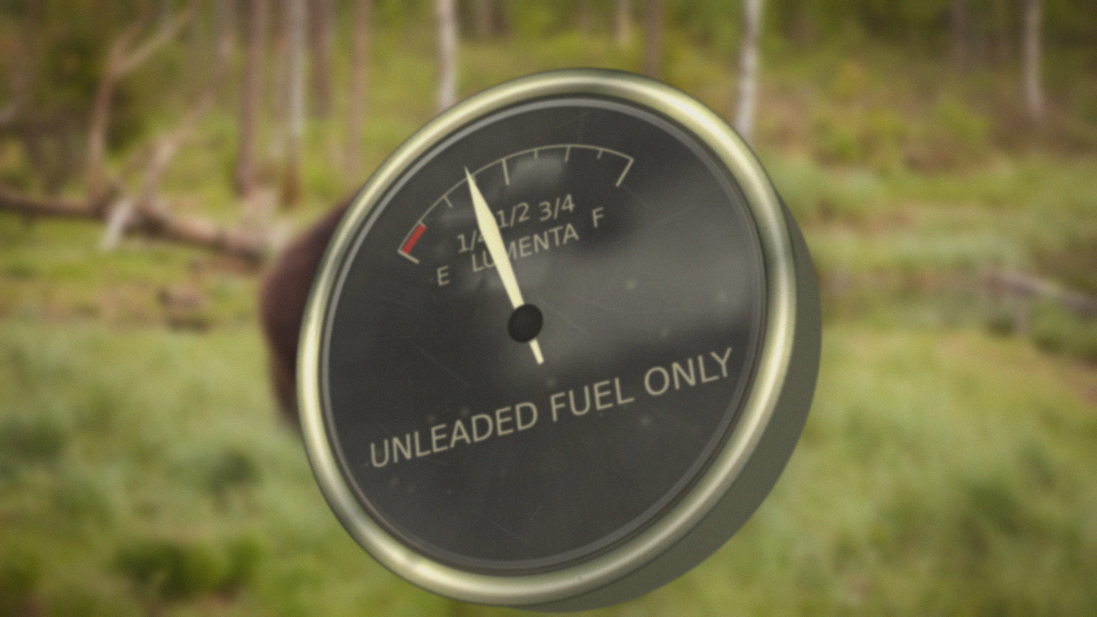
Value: value=0.375
